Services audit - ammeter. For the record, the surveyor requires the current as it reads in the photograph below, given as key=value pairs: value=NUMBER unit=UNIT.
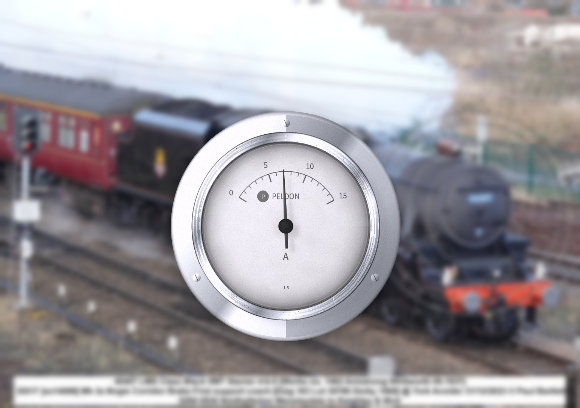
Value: value=7 unit=A
